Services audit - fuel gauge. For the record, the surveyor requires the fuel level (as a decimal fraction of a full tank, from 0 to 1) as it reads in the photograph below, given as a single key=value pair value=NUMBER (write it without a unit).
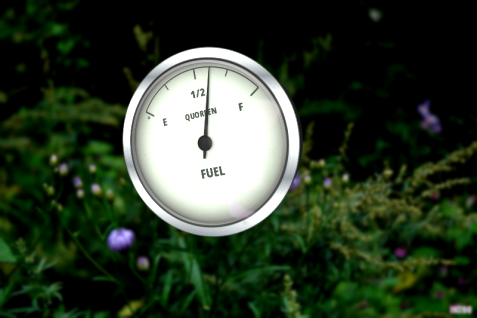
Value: value=0.625
